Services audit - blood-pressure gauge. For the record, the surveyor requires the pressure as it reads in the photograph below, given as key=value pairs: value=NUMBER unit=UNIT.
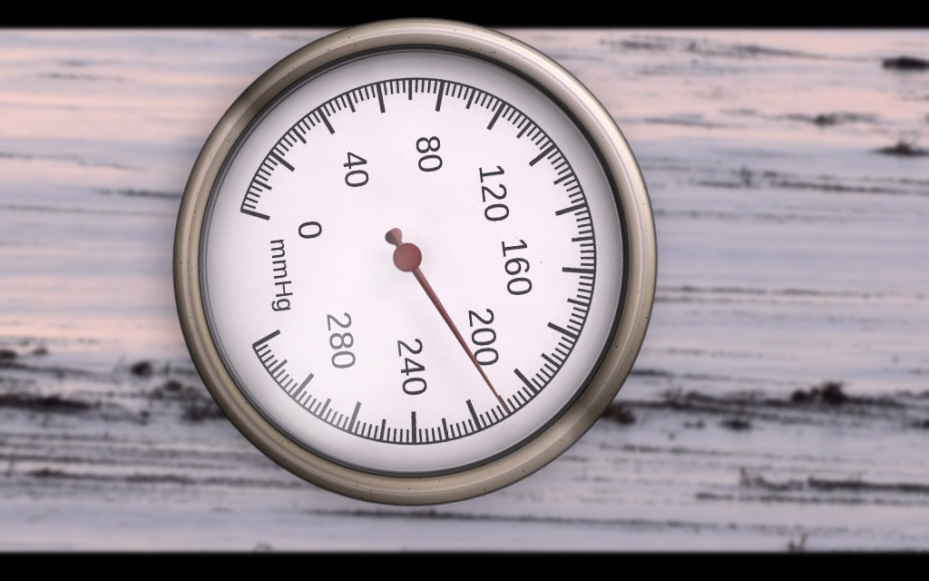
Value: value=210 unit=mmHg
